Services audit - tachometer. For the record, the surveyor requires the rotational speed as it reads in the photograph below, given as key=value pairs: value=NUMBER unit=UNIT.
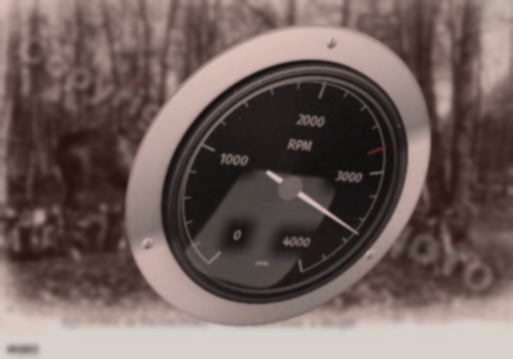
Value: value=3500 unit=rpm
